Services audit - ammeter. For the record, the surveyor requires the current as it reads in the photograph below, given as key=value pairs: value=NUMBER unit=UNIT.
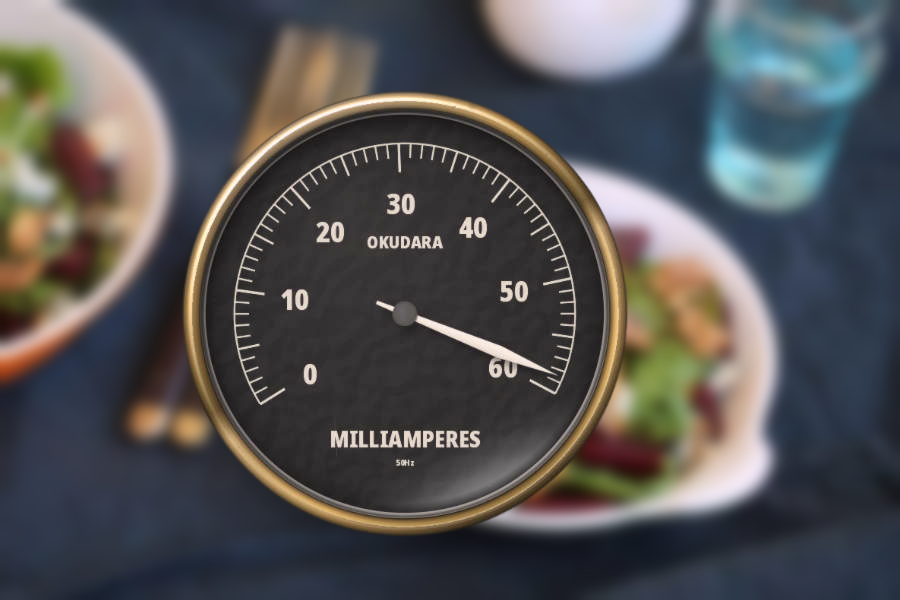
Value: value=58.5 unit=mA
